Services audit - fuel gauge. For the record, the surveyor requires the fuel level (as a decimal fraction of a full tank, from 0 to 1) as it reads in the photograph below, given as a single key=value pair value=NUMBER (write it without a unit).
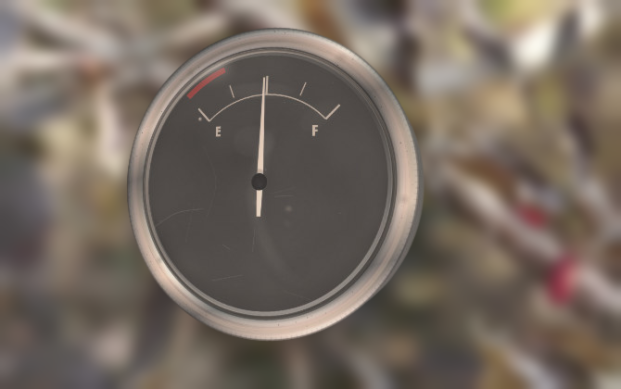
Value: value=0.5
